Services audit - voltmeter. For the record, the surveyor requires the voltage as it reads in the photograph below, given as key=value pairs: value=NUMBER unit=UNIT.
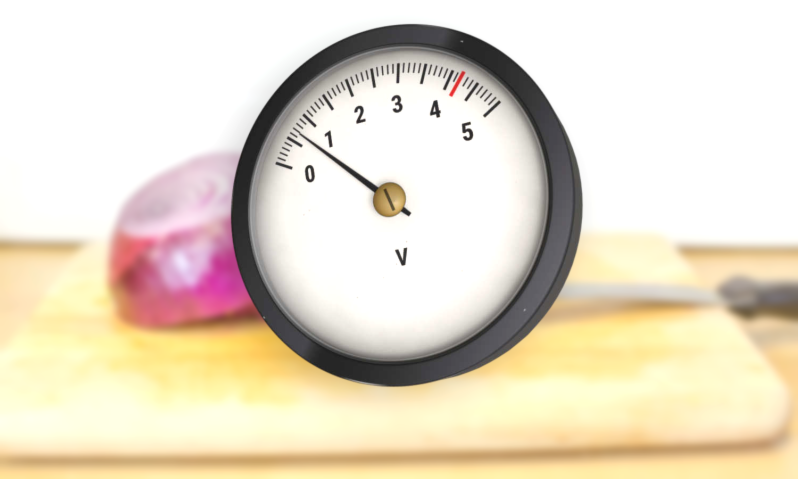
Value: value=0.7 unit=V
